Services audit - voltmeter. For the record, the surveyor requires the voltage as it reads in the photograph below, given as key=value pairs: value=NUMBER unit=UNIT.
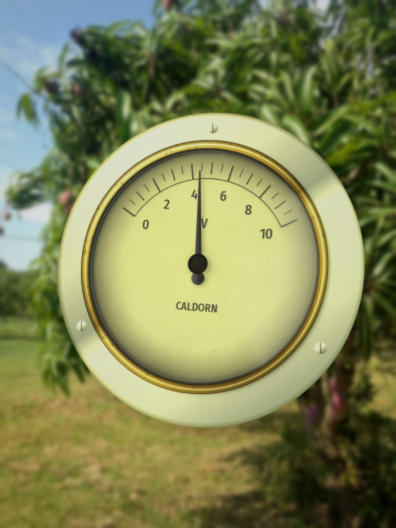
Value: value=4.5 unit=V
